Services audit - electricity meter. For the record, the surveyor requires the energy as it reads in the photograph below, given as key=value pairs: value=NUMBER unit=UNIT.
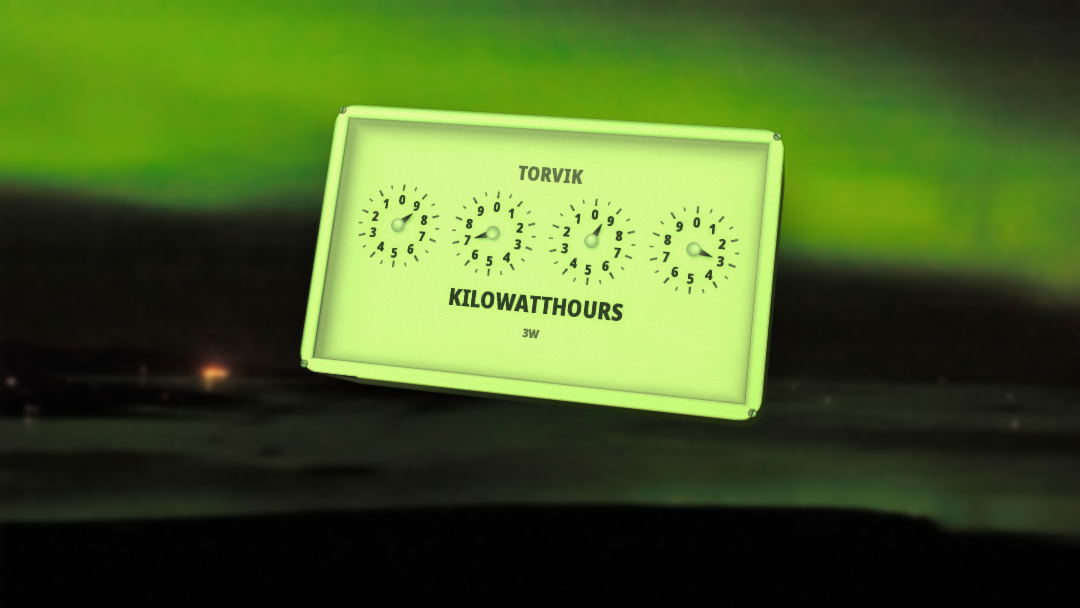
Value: value=8693 unit=kWh
